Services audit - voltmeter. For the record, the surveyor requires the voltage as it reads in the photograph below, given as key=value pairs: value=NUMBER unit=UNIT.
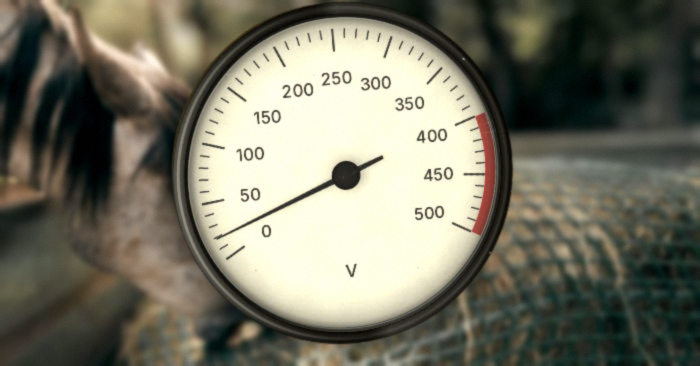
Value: value=20 unit=V
